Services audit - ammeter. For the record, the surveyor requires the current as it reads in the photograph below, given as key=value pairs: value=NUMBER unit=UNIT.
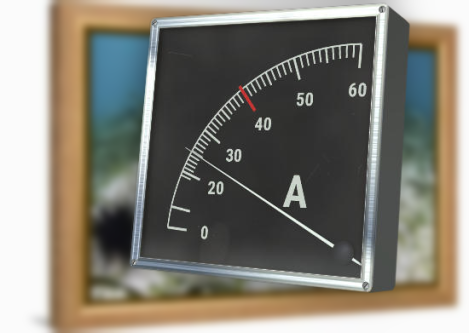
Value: value=25 unit=A
